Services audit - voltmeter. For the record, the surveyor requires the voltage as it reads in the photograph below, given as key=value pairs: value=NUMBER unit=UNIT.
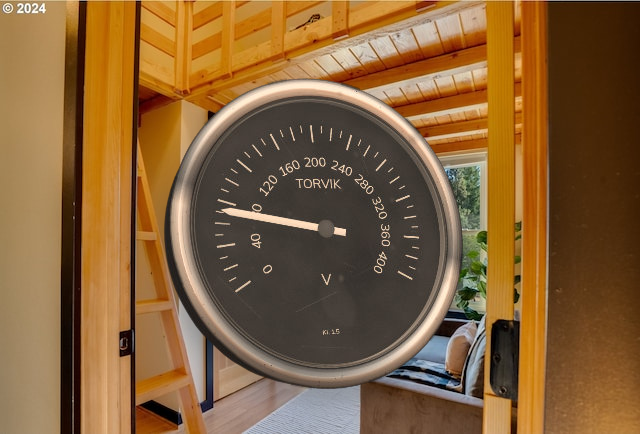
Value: value=70 unit=V
